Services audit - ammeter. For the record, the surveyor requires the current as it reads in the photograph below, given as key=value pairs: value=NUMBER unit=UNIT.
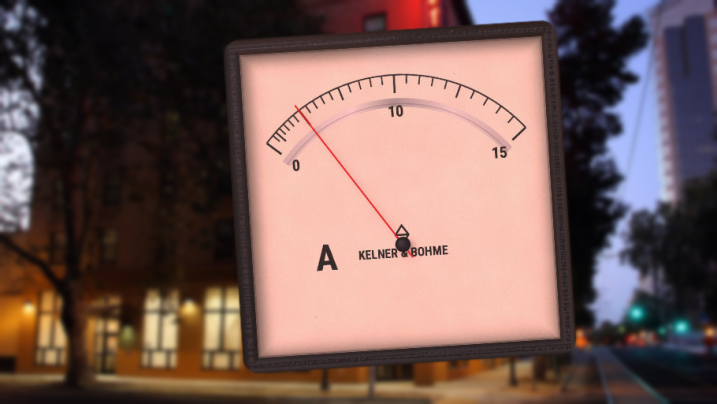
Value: value=5 unit=A
